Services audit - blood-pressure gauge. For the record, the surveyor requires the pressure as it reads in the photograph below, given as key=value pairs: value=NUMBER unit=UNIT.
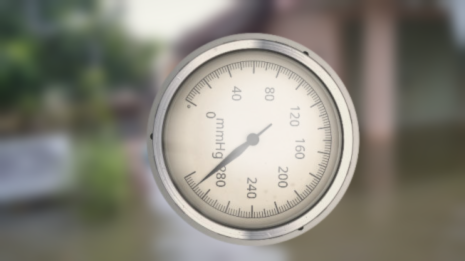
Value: value=290 unit=mmHg
